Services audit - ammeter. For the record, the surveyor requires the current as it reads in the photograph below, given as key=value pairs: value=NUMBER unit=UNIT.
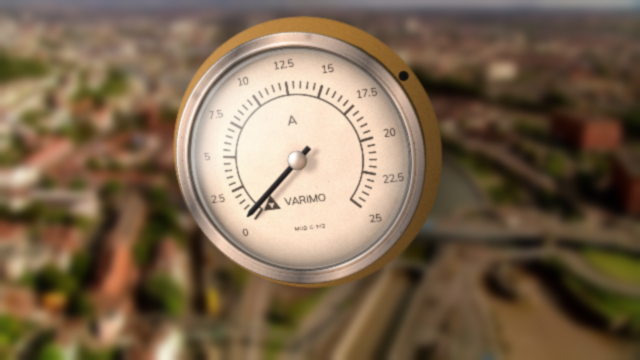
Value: value=0.5 unit=A
